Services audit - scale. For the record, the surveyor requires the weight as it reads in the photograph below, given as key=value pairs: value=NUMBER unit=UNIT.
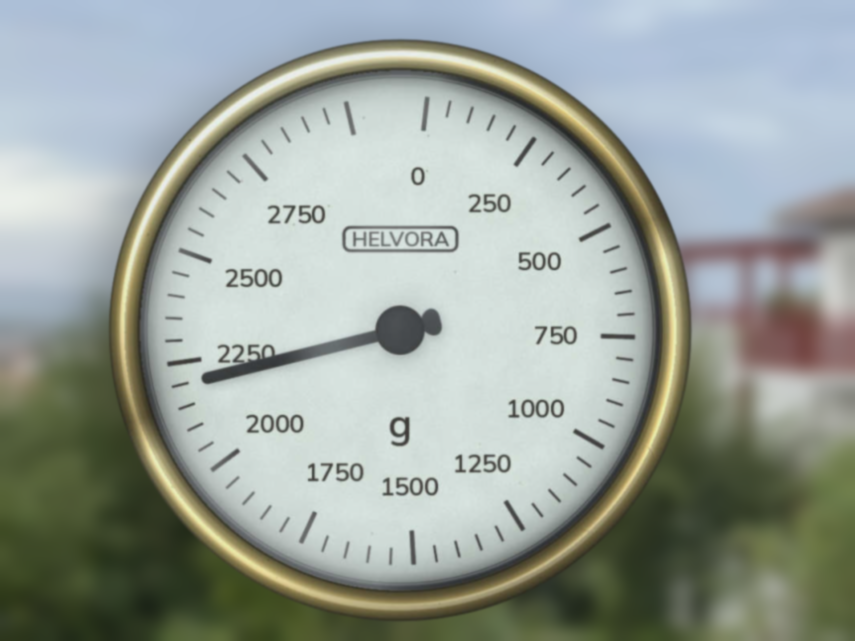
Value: value=2200 unit=g
